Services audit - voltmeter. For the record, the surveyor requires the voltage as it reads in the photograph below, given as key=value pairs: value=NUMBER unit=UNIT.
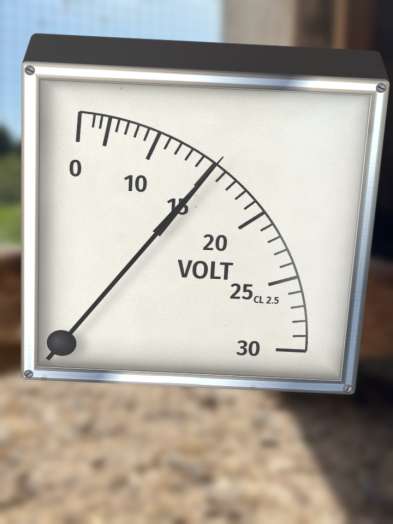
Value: value=15 unit=V
